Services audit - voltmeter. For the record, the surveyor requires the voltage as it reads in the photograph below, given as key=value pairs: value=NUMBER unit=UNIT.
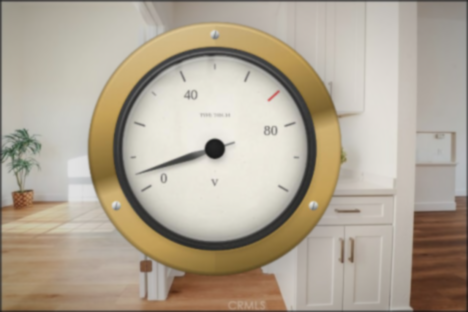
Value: value=5 unit=V
